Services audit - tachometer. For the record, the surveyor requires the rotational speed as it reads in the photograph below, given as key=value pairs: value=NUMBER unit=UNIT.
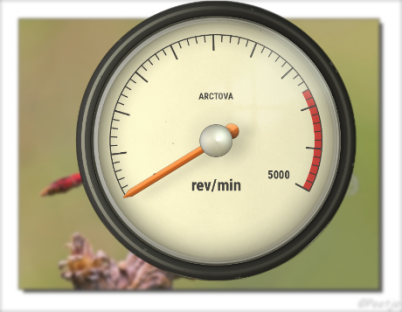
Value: value=0 unit=rpm
